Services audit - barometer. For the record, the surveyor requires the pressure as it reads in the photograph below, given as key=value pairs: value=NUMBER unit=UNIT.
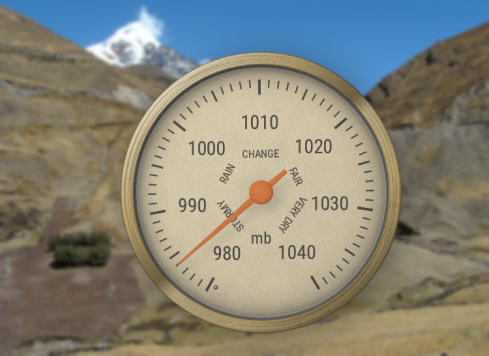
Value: value=984 unit=mbar
